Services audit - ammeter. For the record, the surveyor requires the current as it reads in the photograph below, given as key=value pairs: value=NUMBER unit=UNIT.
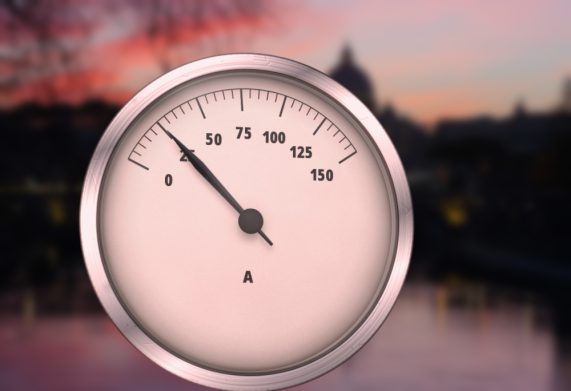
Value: value=25 unit=A
